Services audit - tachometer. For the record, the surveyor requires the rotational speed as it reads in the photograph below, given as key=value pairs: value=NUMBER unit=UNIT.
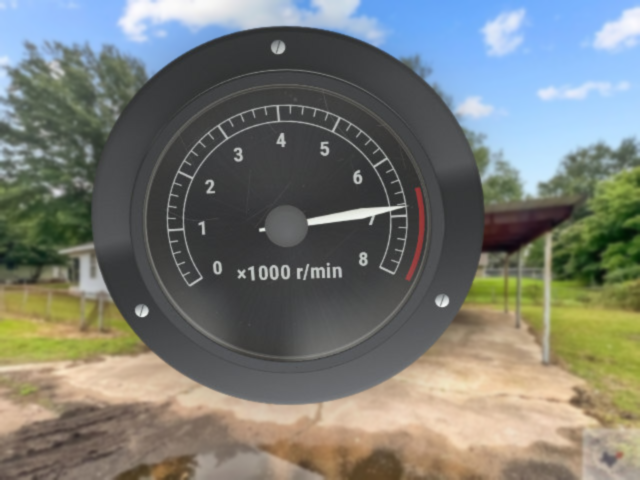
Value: value=6800 unit=rpm
